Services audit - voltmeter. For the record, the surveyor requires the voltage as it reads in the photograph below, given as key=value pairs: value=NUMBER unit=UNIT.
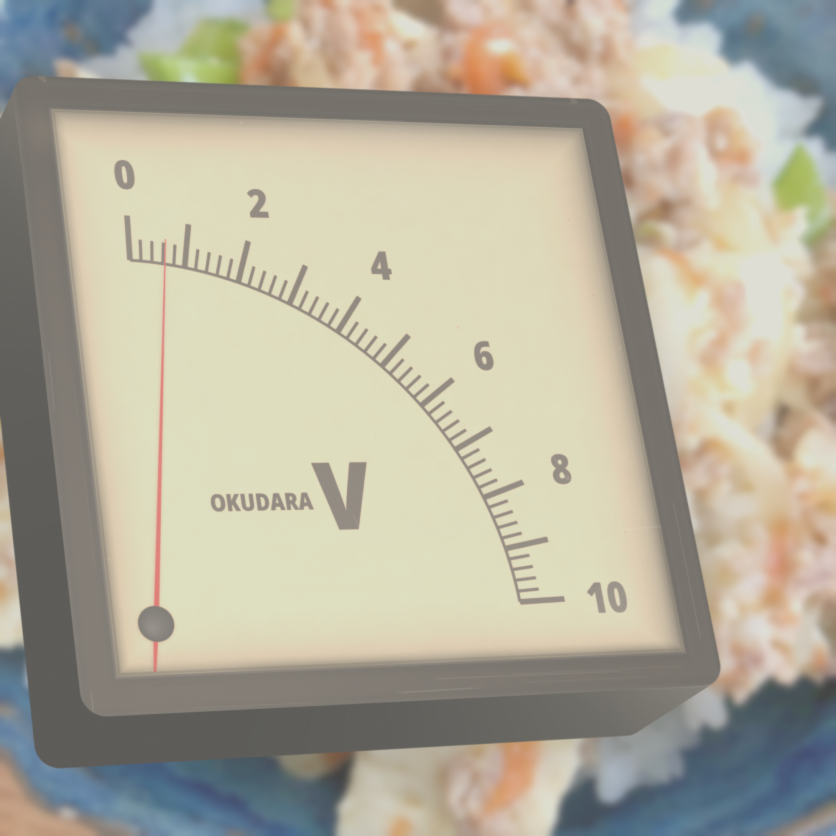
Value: value=0.6 unit=V
